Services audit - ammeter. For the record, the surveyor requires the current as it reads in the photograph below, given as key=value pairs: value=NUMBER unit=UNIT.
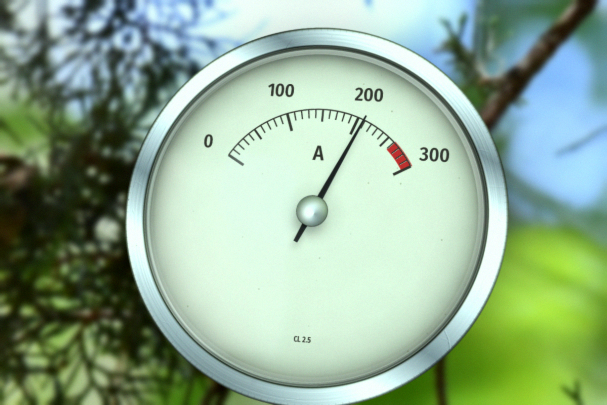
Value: value=210 unit=A
